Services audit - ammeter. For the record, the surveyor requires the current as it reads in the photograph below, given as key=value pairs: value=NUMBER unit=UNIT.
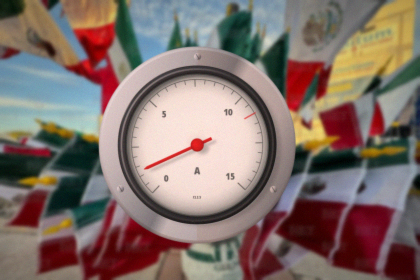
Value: value=1.25 unit=A
